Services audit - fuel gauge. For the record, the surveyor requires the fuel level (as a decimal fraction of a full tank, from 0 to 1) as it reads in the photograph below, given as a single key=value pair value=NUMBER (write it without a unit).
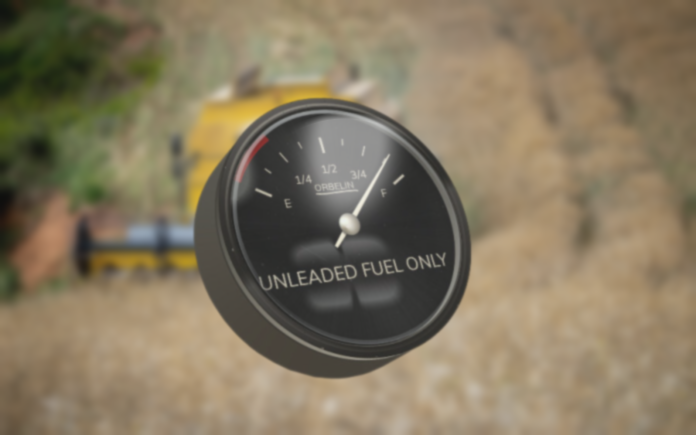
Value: value=0.875
